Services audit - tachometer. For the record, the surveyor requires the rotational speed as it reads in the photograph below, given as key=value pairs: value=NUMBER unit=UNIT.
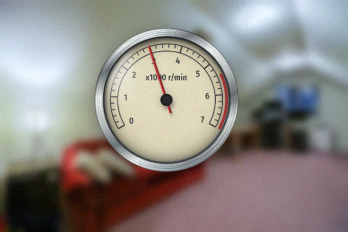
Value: value=3000 unit=rpm
